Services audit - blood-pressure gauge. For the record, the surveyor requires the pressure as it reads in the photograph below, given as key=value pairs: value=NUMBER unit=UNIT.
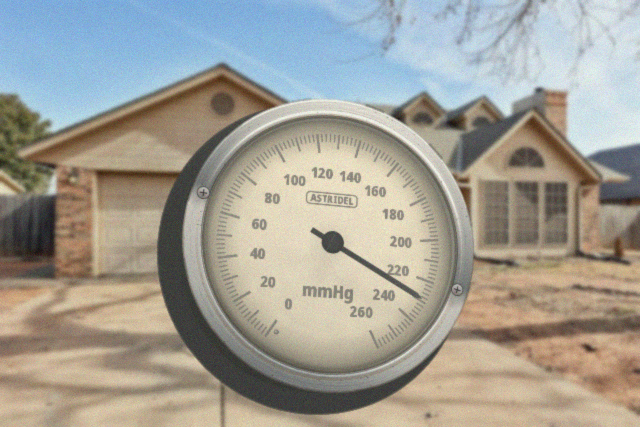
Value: value=230 unit=mmHg
